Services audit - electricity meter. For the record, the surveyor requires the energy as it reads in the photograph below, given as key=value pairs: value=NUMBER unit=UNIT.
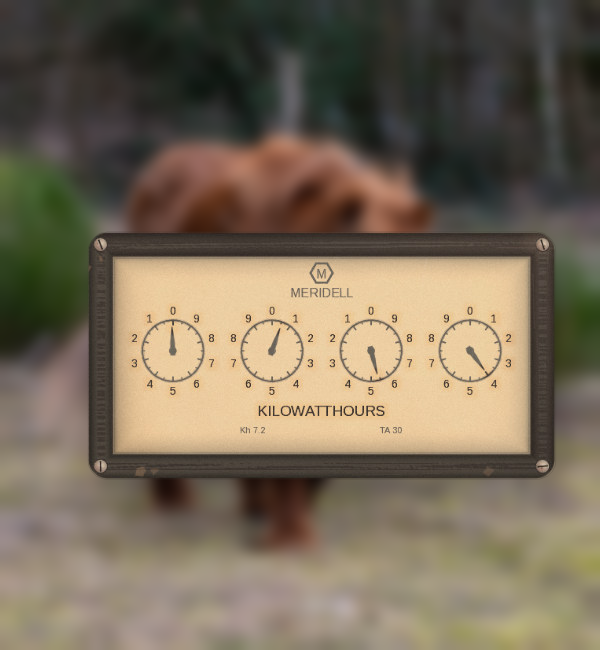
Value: value=54 unit=kWh
